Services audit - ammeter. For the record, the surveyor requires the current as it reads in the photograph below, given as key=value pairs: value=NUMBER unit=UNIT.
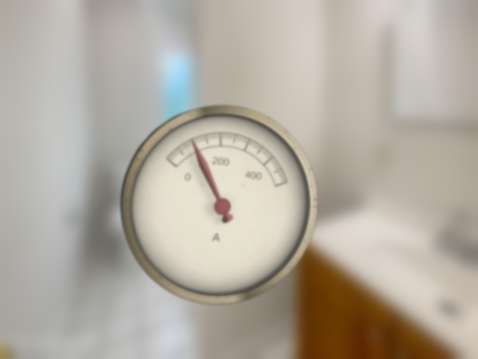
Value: value=100 unit=A
